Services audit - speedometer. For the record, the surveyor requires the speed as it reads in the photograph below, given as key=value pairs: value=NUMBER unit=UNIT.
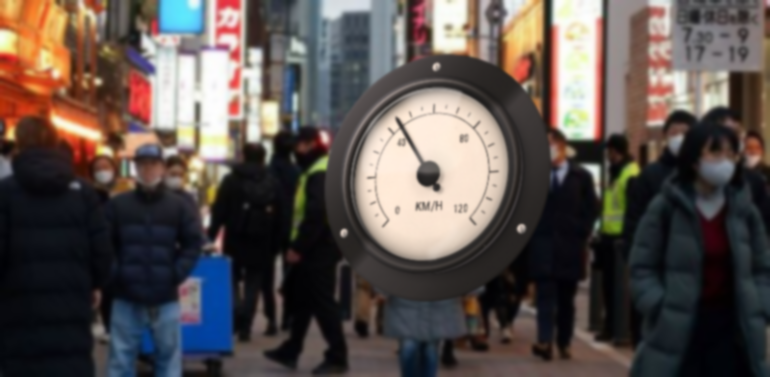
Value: value=45 unit=km/h
